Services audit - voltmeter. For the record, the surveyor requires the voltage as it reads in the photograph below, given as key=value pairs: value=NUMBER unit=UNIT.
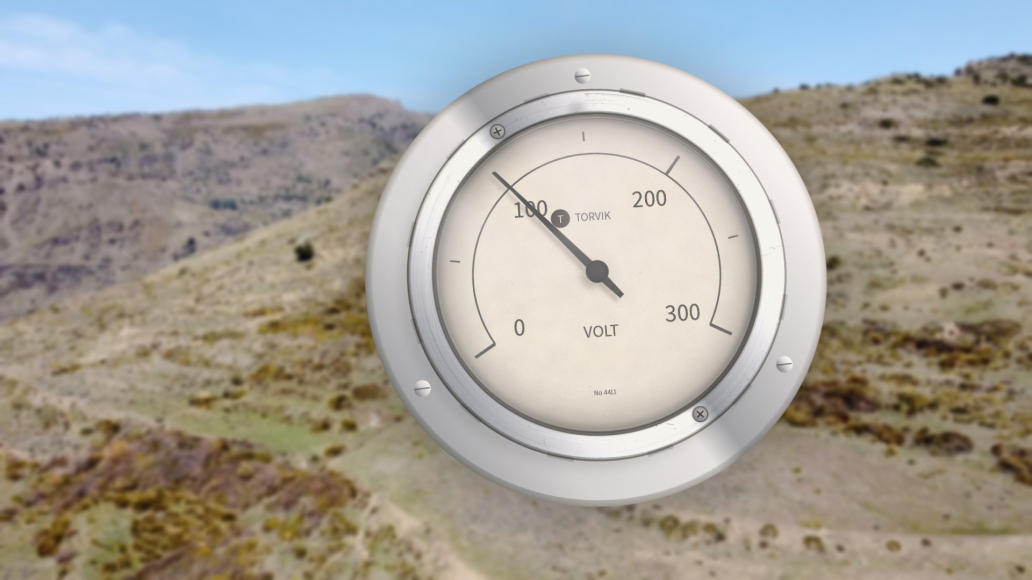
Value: value=100 unit=V
